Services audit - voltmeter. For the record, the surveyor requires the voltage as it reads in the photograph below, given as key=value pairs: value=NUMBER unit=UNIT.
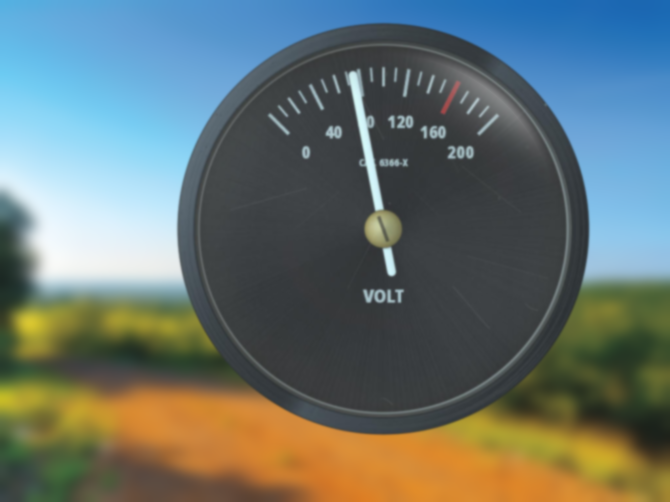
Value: value=75 unit=V
